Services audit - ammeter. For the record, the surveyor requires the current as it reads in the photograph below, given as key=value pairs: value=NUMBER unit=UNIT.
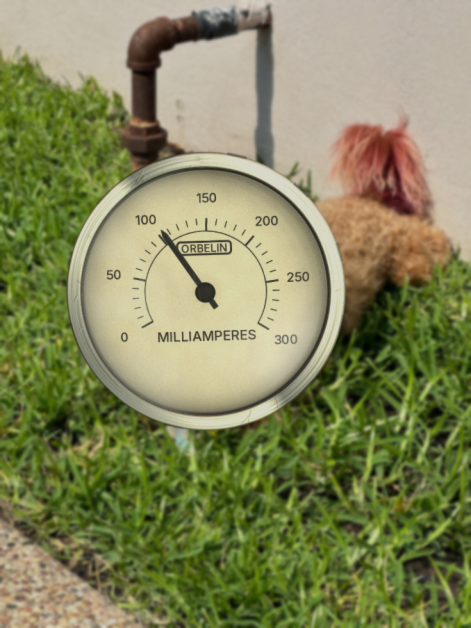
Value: value=105 unit=mA
